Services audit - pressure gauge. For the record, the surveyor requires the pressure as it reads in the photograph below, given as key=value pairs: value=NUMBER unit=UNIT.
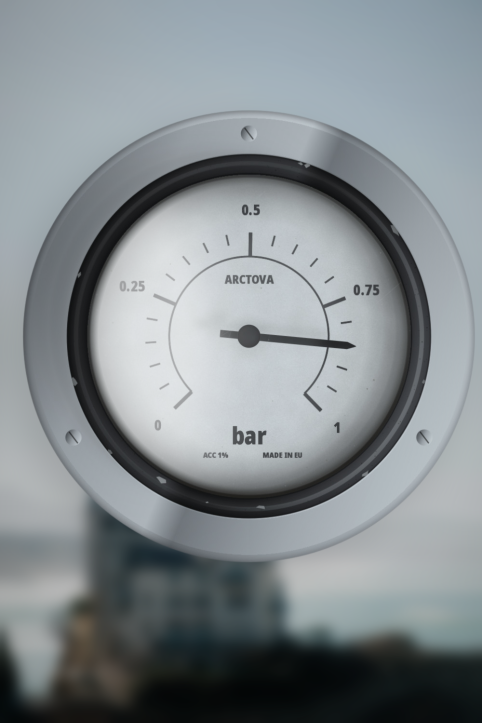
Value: value=0.85 unit=bar
